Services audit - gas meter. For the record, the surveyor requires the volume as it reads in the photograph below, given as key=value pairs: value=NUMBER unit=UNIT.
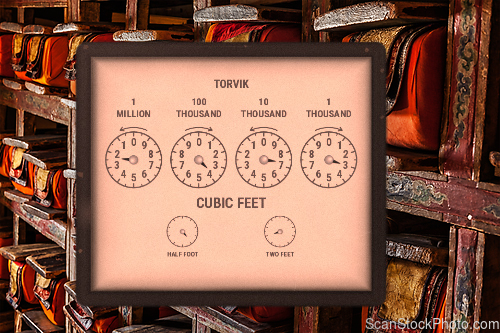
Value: value=237300 unit=ft³
